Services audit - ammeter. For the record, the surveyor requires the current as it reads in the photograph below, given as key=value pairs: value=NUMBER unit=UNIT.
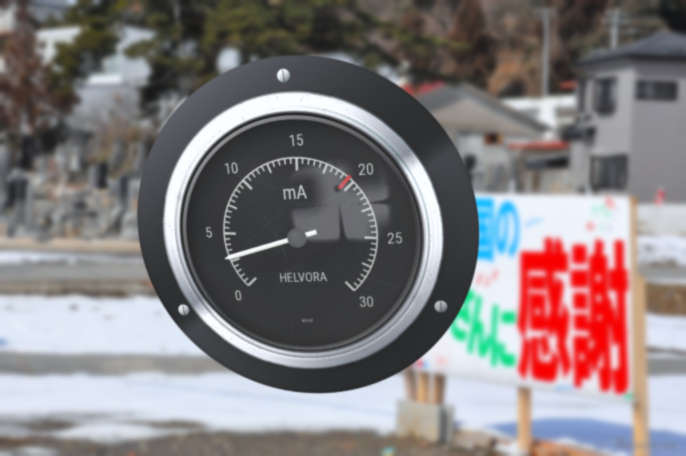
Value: value=3 unit=mA
